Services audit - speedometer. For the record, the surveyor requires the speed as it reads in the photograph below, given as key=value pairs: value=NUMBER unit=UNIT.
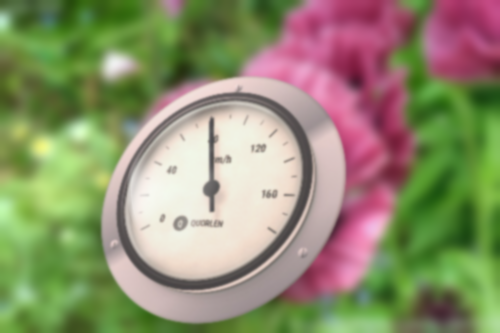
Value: value=80 unit=km/h
